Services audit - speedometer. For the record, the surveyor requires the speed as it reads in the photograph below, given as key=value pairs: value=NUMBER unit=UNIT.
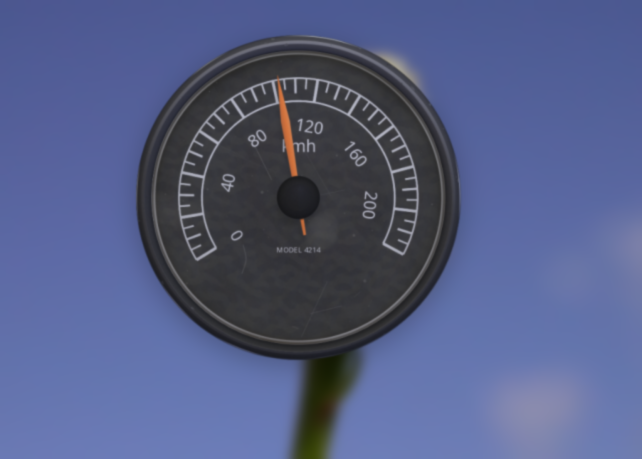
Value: value=102.5 unit=km/h
